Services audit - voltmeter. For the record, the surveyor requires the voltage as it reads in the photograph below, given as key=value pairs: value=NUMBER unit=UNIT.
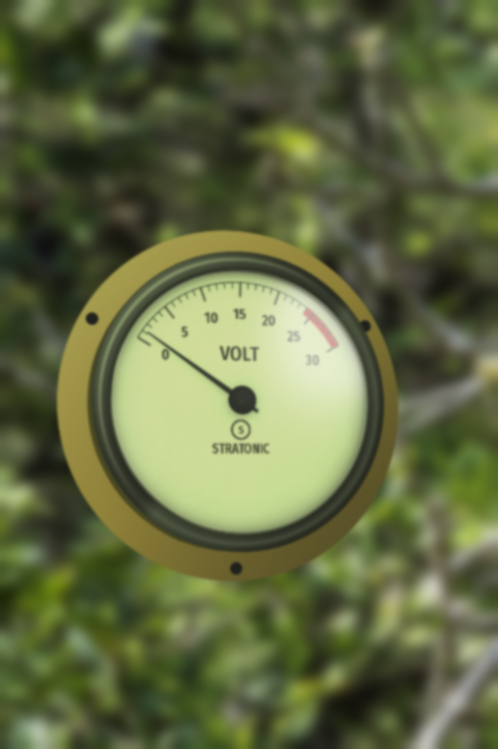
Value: value=1 unit=V
